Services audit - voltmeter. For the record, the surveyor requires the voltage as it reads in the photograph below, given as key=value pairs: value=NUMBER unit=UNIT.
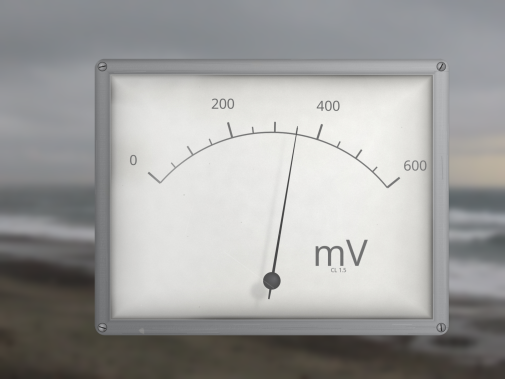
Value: value=350 unit=mV
